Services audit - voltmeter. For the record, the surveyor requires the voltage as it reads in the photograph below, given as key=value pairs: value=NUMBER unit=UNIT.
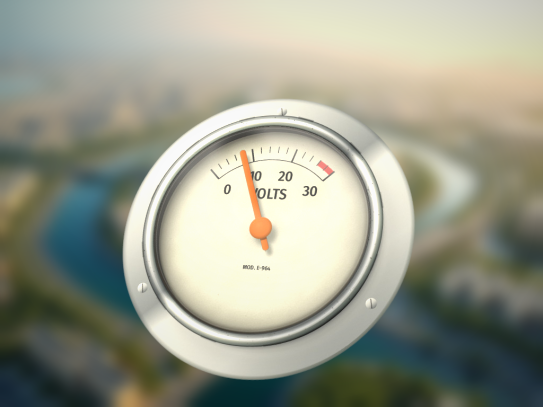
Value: value=8 unit=V
